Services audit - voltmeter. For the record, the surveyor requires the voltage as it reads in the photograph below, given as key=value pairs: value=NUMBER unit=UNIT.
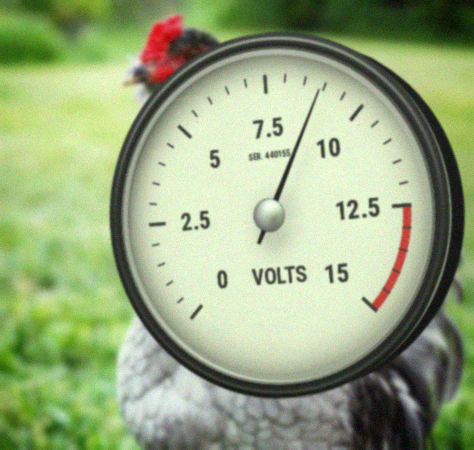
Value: value=9 unit=V
